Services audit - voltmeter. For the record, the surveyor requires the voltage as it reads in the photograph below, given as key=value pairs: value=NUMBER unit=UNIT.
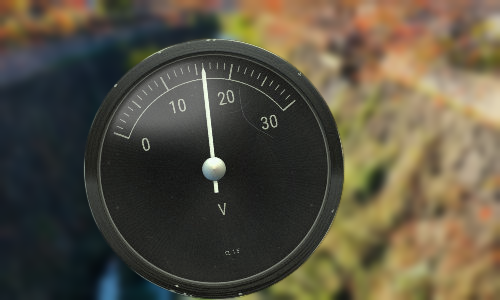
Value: value=16 unit=V
